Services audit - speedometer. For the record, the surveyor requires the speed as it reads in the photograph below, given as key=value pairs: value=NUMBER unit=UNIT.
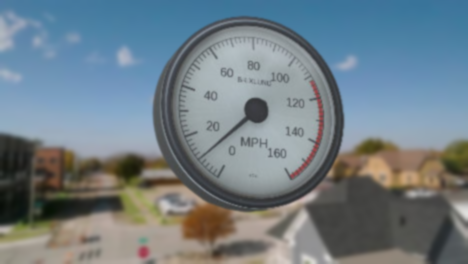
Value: value=10 unit=mph
